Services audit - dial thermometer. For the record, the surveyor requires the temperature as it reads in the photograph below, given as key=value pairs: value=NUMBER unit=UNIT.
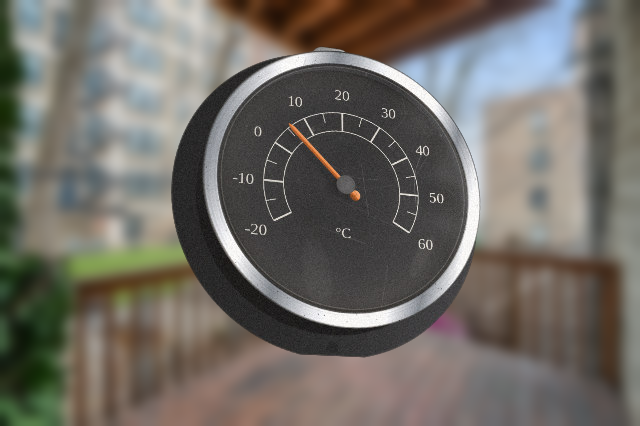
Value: value=5 unit=°C
